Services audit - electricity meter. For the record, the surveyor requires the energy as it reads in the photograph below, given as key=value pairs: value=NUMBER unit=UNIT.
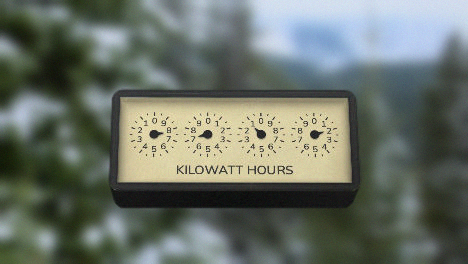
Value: value=7712 unit=kWh
